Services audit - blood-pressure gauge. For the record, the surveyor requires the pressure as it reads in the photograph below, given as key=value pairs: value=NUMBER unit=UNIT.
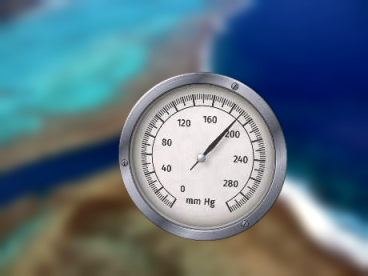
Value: value=190 unit=mmHg
